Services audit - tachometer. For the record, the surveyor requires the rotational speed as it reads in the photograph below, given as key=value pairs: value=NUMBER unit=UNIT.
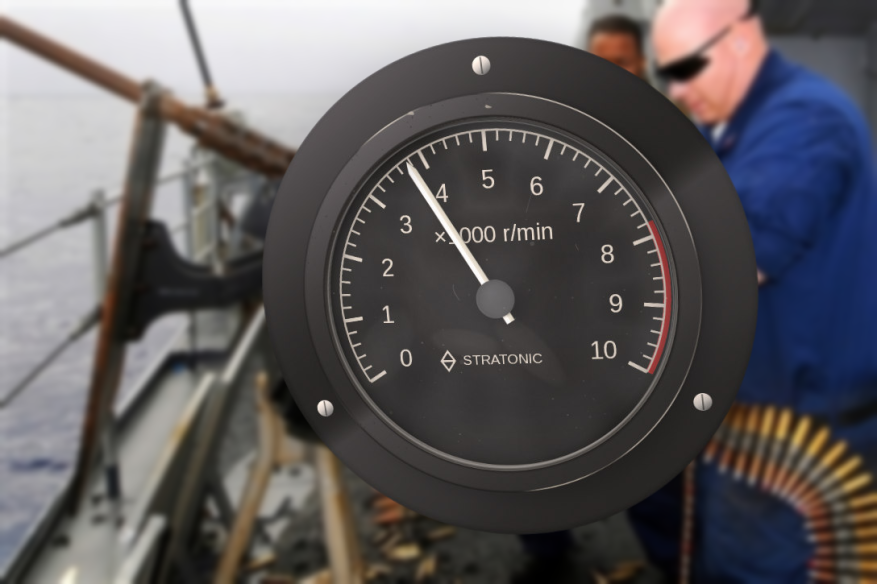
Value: value=3800 unit=rpm
